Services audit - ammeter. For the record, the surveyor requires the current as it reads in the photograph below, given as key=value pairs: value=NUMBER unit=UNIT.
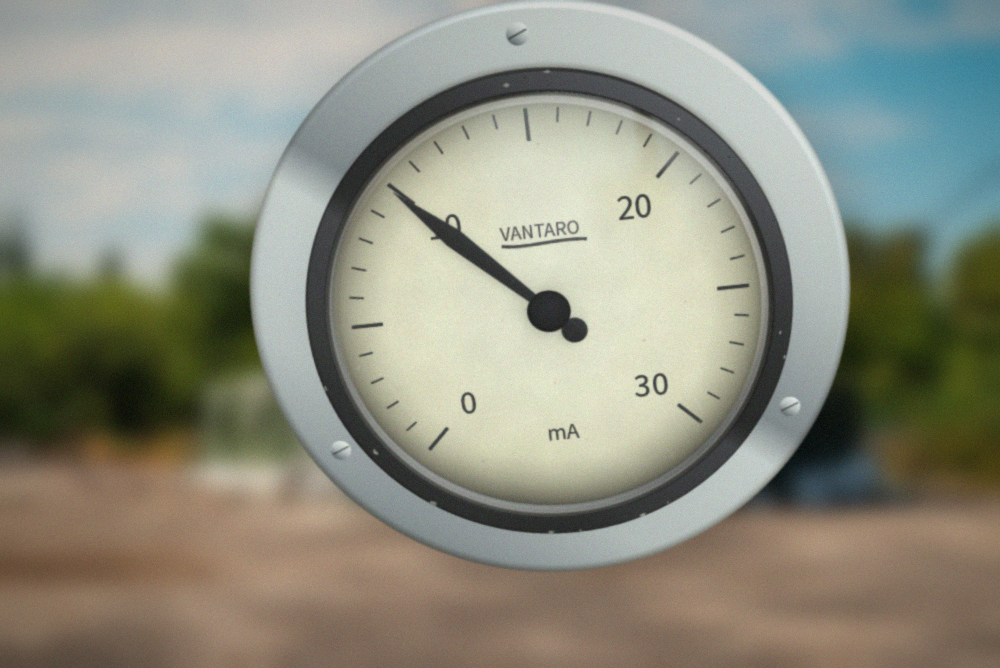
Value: value=10 unit=mA
